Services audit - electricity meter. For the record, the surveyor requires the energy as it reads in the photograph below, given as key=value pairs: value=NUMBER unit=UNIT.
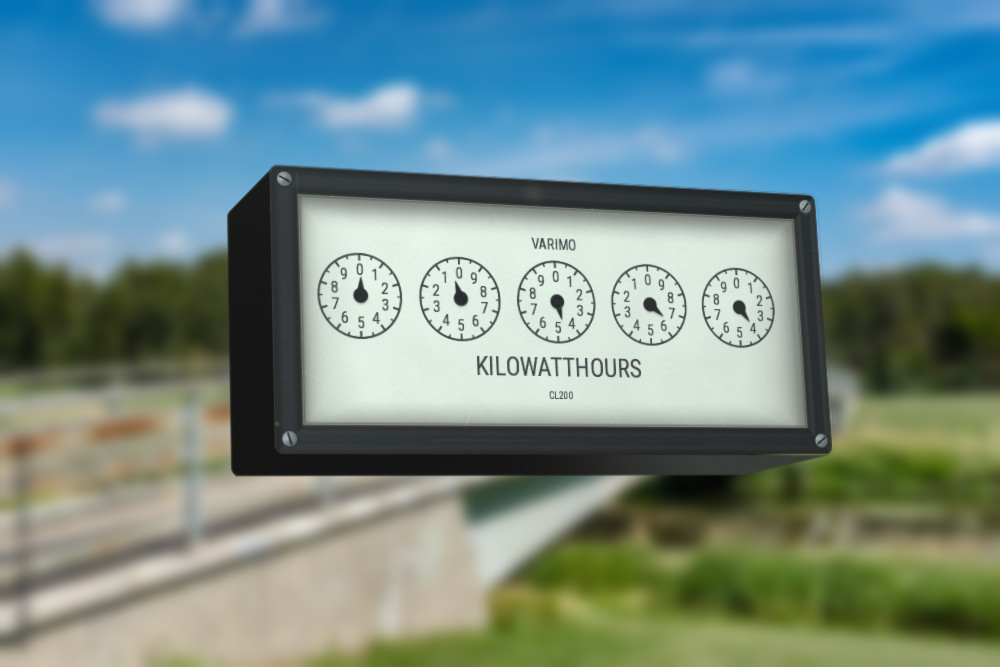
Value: value=464 unit=kWh
